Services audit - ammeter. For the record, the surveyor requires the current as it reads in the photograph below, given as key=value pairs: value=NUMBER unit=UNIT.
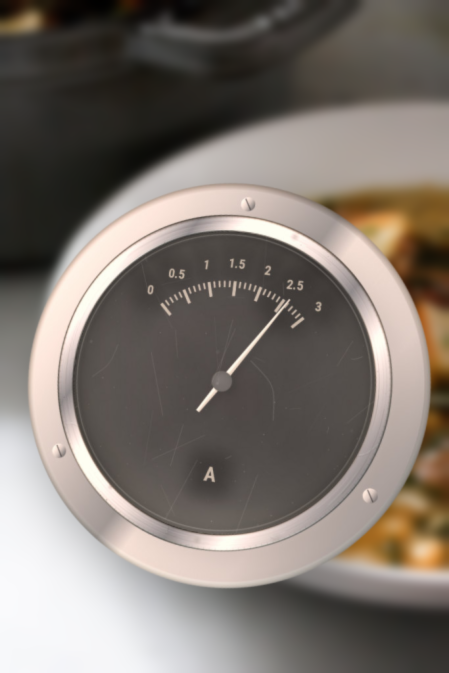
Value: value=2.6 unit=A
